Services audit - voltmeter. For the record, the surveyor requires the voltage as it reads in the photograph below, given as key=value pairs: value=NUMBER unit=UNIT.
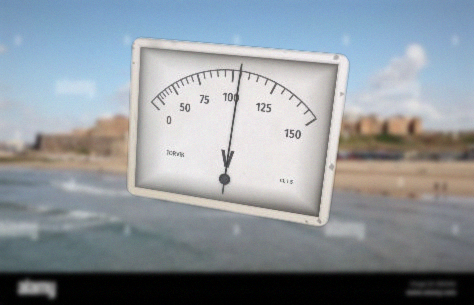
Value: value=105 unit=V
